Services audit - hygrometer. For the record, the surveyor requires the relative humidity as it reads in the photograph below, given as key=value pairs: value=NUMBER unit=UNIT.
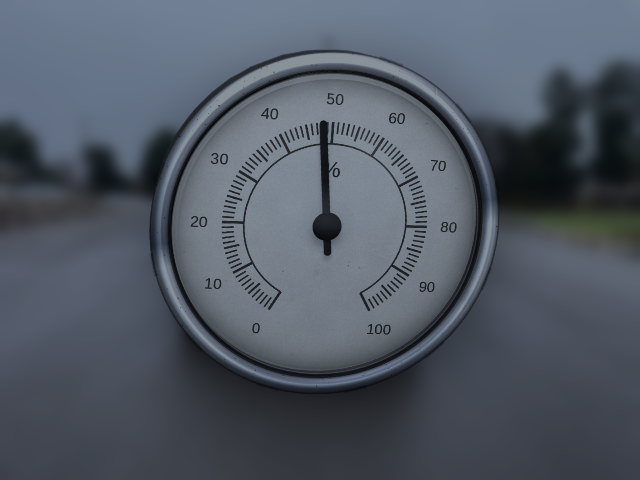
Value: value=48 unit=%
